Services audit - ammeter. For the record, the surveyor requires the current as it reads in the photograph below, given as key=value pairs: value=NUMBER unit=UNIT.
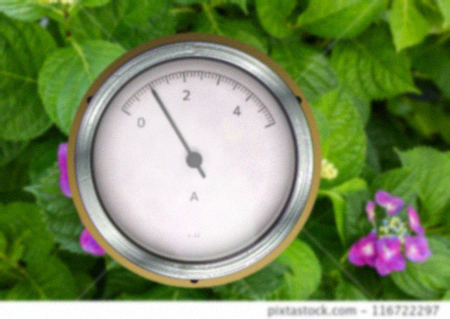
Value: value=1 unit=A
